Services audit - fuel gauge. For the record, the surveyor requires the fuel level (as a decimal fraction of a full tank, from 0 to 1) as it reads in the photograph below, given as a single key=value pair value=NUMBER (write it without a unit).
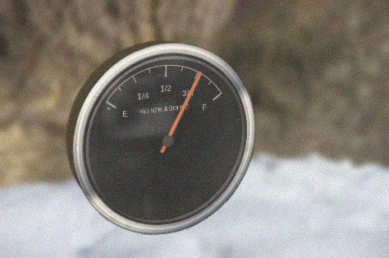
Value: value=0.75
